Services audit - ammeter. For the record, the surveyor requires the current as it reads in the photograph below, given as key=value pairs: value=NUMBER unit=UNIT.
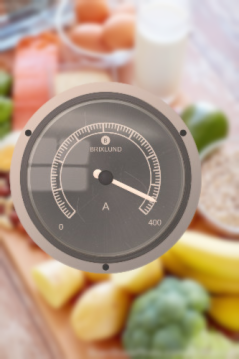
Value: value=375 unit=A
